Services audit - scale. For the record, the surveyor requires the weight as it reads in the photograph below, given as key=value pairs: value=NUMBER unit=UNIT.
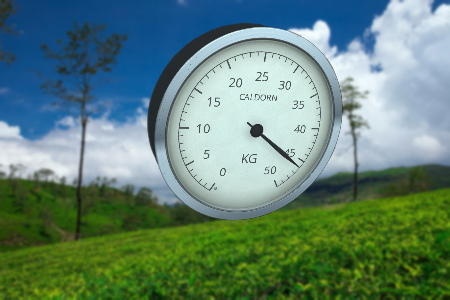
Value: value=46 unit=kg
